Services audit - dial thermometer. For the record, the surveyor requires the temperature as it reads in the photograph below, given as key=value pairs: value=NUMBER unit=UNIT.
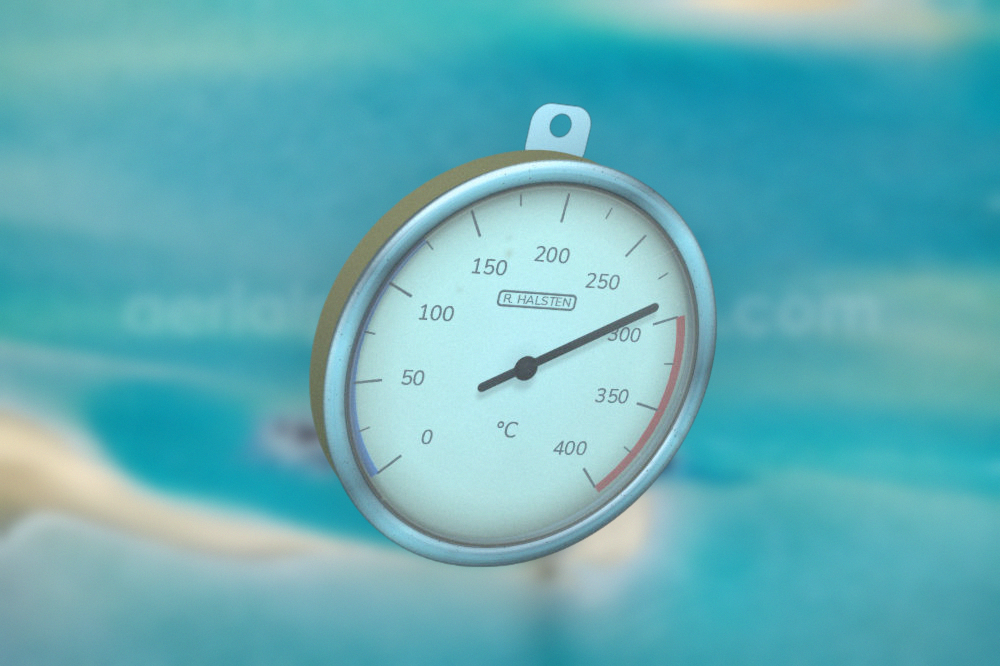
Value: value=287.5 unit=°C
